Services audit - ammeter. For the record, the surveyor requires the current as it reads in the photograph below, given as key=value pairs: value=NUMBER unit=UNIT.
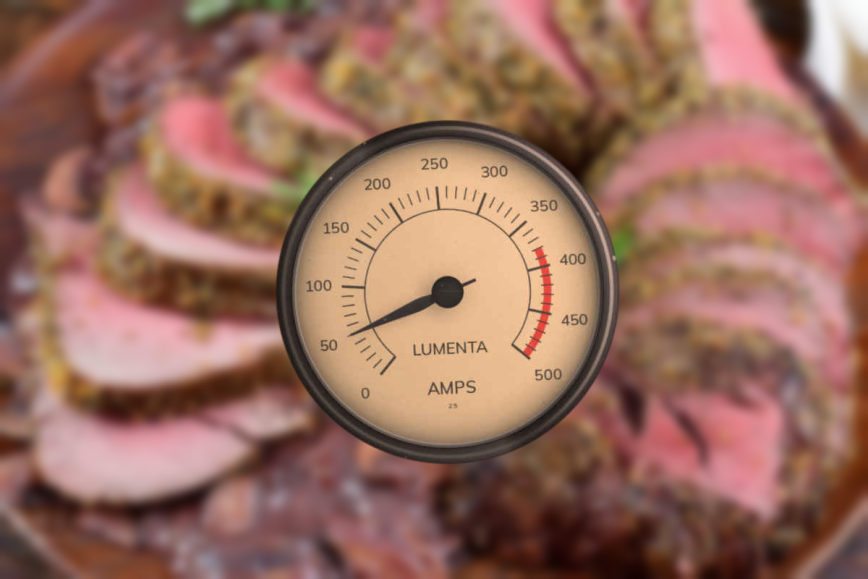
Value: value=50 unit=A
